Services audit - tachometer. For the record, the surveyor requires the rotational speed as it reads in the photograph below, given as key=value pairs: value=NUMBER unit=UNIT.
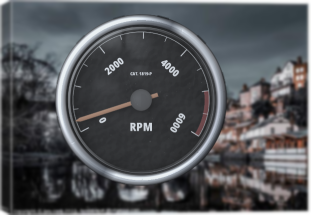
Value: value=250 unit=rpm
